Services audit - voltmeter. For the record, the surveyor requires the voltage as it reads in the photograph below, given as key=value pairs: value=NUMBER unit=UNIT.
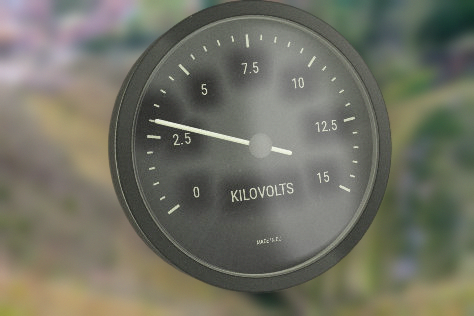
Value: value=3 unit=kV
